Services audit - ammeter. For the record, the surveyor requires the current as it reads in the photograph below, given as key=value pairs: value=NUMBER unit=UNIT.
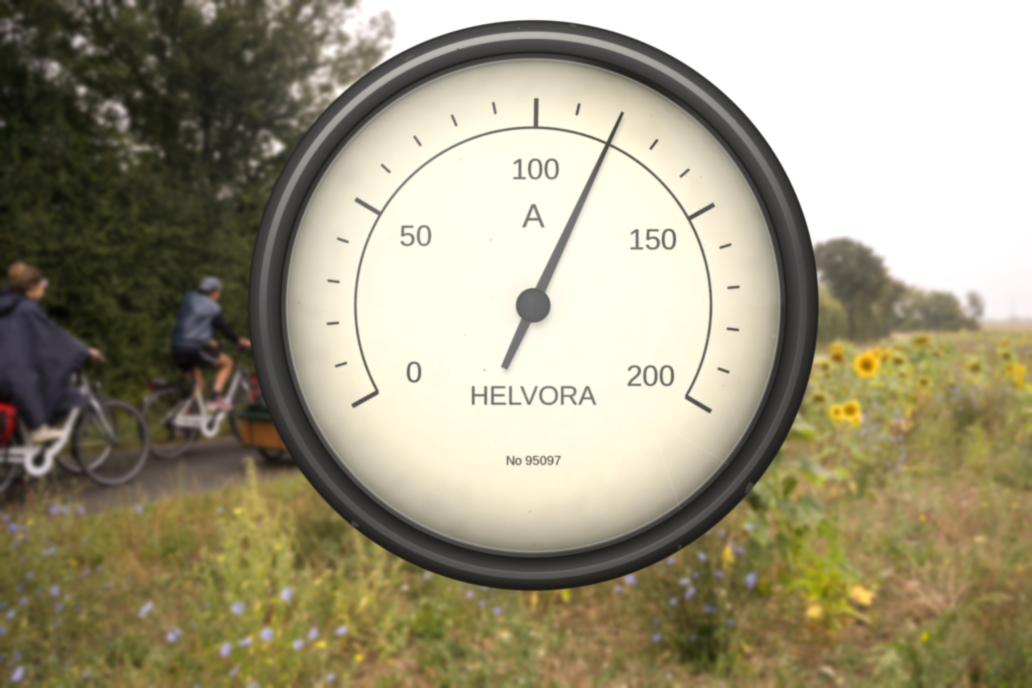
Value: value=120 unit=A
